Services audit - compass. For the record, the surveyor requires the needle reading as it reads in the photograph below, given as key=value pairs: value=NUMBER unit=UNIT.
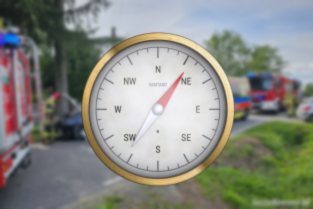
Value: value=35 unit=°
